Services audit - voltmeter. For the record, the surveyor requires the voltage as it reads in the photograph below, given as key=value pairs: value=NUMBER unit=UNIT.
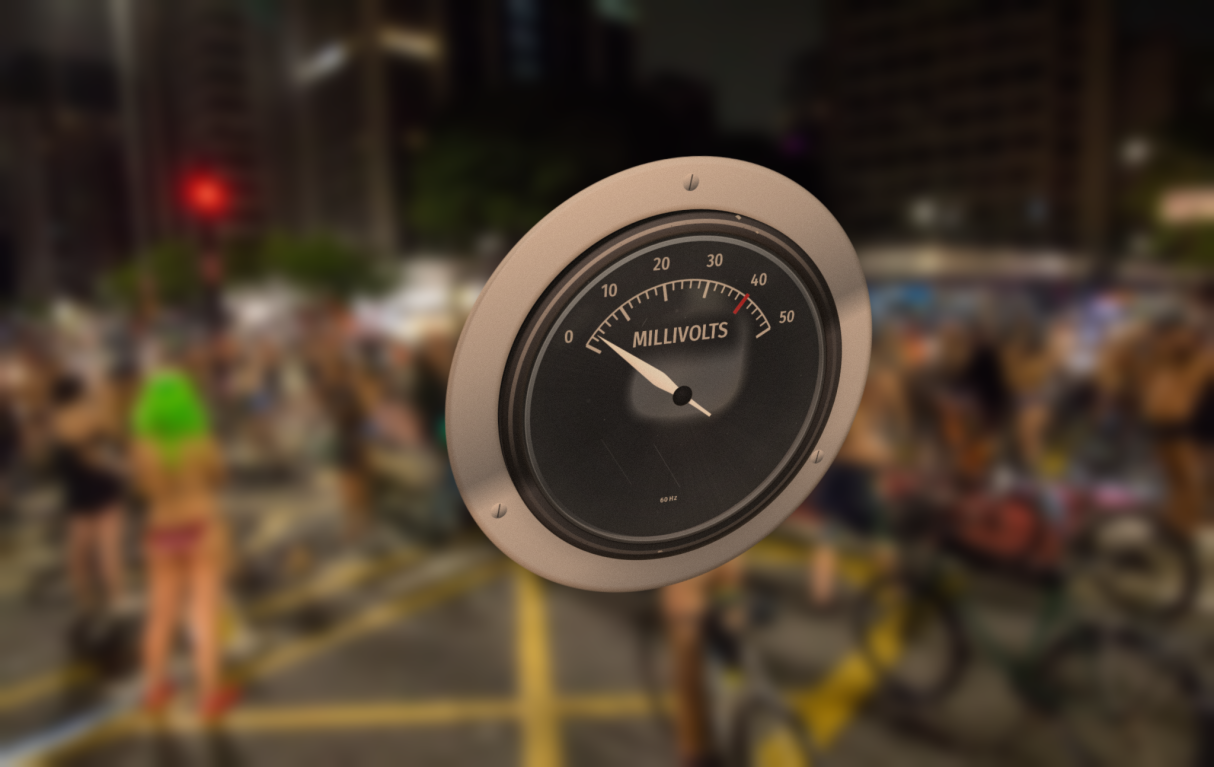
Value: value=3 unit=mV
